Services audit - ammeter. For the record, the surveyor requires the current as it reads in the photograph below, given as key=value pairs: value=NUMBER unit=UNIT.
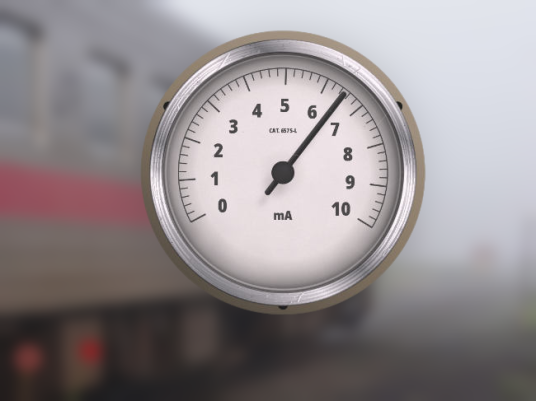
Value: value=6.5 unit=mA
